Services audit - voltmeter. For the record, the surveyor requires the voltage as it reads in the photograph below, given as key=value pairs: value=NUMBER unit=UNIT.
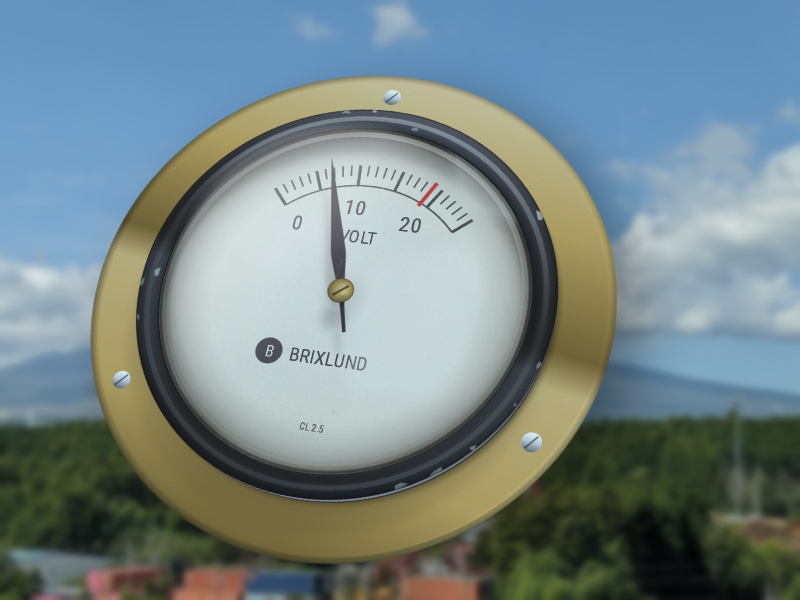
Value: value=7 unit=V
